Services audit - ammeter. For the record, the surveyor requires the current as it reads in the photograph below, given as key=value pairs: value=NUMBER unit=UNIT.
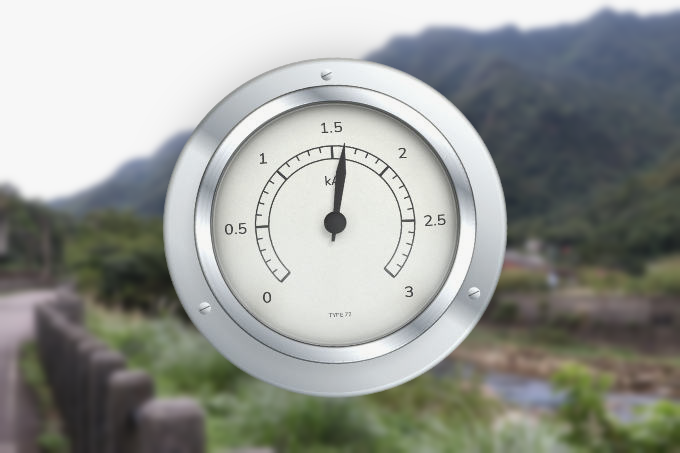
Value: value=1.6 unit=kA
